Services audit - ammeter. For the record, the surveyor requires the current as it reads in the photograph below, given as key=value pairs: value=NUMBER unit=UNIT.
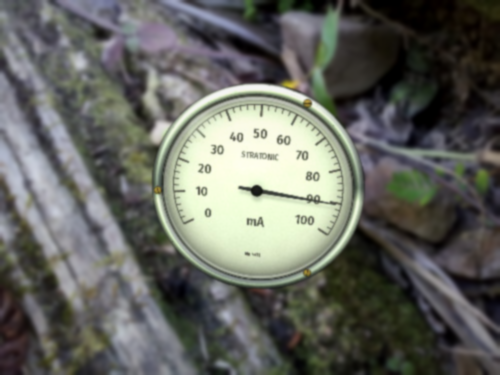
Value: value=90 unit=mA
